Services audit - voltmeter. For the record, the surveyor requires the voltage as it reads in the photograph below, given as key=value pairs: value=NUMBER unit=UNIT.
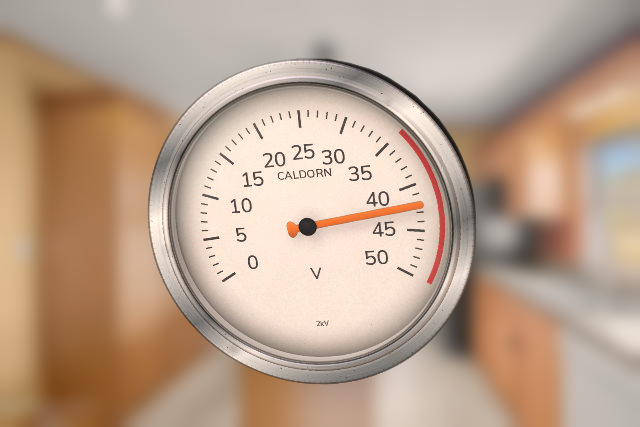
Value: value=42 unit=V
